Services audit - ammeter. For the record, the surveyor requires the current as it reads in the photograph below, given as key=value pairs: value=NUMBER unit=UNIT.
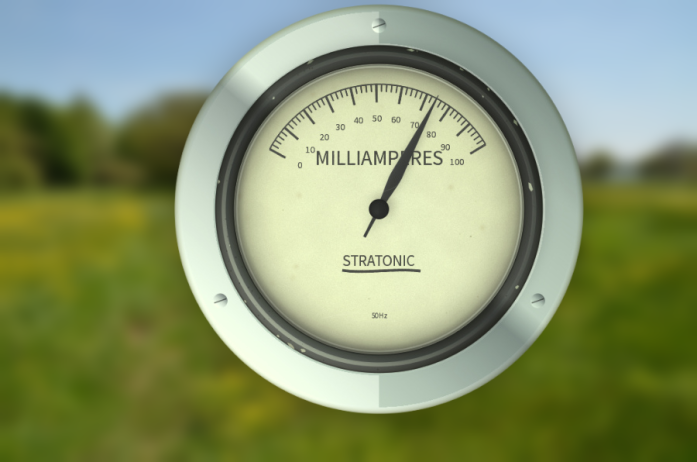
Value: value=74 unit=mA
